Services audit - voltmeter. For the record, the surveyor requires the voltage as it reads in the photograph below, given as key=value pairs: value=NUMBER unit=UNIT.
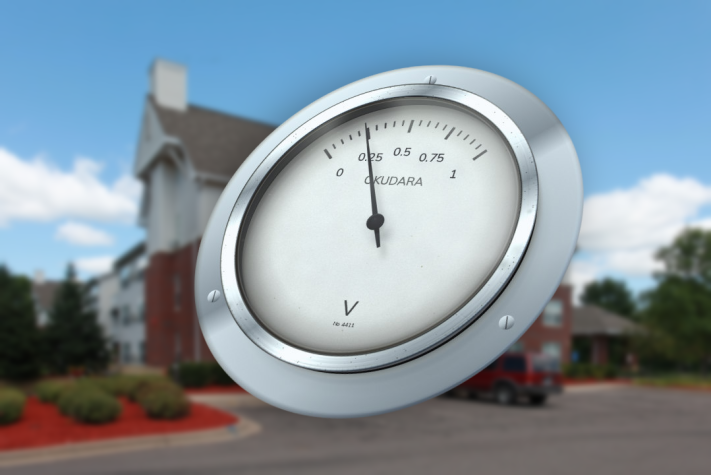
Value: value=0.25 unit=V
